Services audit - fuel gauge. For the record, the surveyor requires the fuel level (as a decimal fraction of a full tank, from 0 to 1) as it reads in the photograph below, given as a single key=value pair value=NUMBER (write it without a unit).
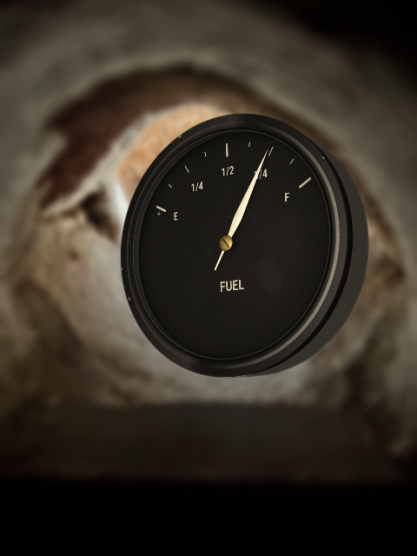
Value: value=0.75
